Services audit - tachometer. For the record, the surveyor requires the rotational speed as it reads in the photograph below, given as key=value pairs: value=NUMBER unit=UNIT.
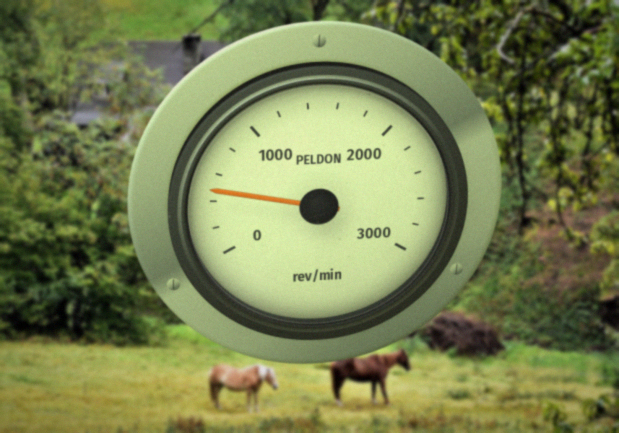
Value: value=500 unit=rpm
